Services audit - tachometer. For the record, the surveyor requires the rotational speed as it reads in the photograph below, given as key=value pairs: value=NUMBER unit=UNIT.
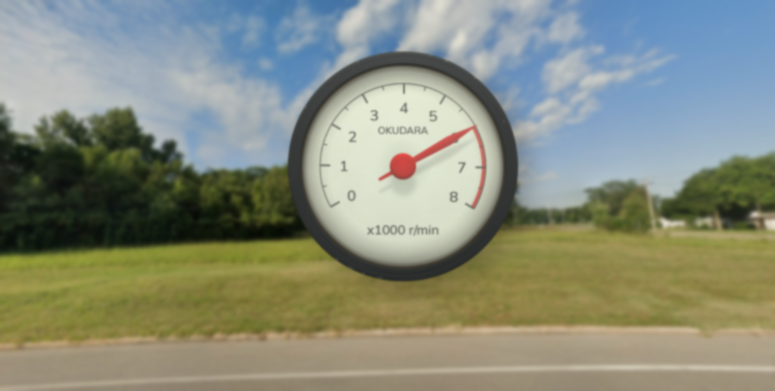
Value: value=6000 unit=rpm
